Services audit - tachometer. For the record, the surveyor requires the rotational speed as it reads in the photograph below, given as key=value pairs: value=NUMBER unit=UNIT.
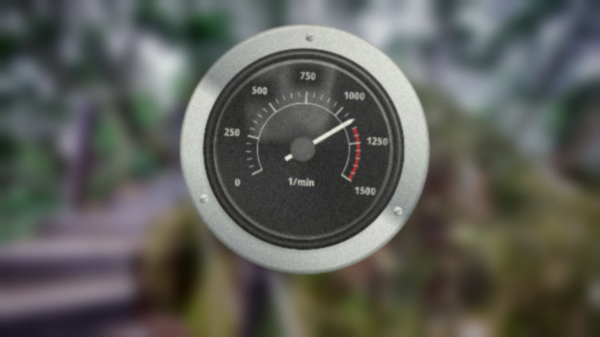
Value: value=1100 unit=rpm
